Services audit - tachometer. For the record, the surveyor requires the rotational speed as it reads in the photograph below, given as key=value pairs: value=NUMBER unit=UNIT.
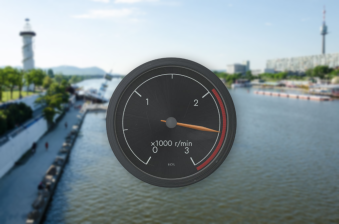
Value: value=2500 unit=rpm
